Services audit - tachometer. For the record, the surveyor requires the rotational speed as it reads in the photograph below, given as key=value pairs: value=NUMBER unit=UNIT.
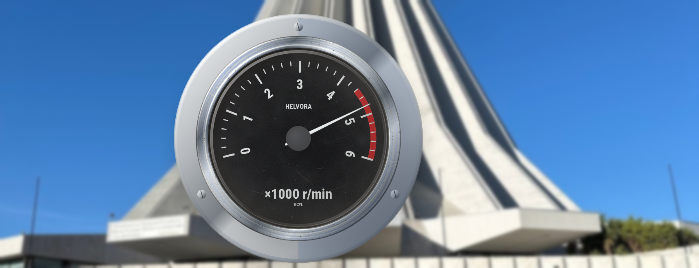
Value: value=4800 unit=rpm
